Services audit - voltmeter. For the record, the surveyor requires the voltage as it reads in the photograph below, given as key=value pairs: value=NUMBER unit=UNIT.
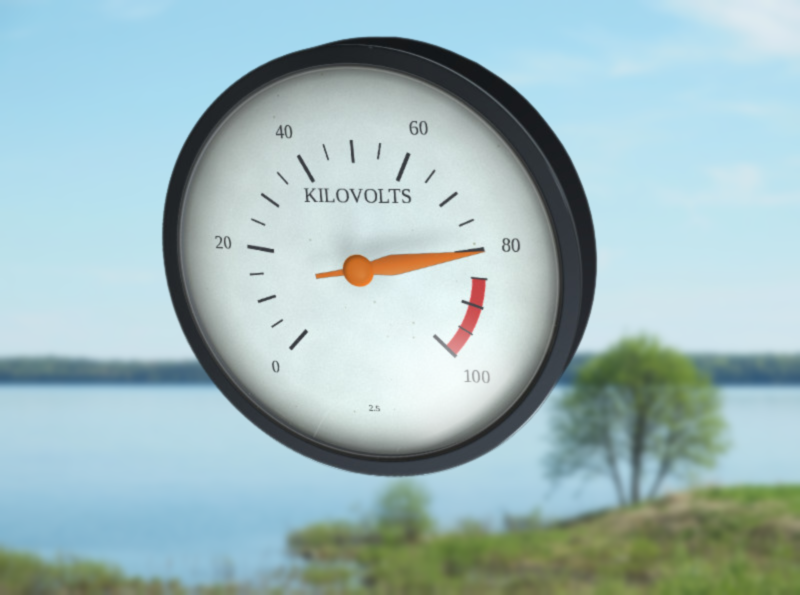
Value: value=80 unit=kV
